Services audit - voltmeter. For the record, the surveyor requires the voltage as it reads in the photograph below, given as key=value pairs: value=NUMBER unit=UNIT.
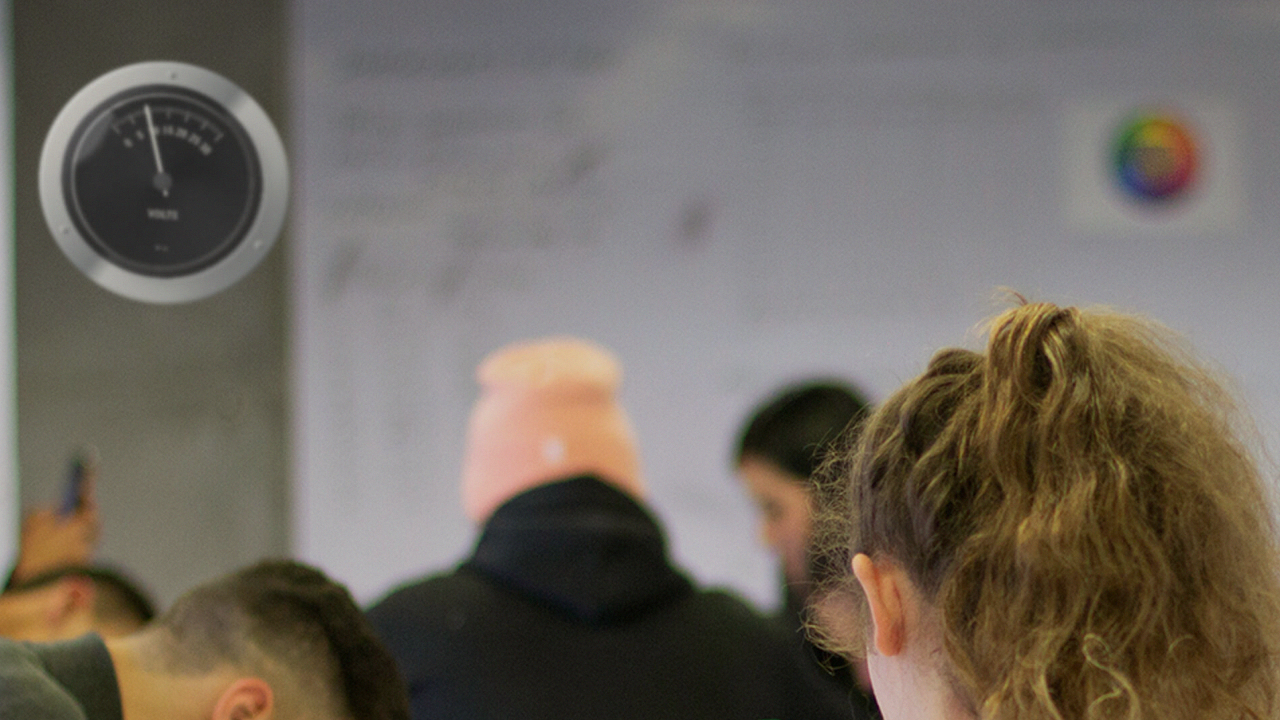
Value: value=10 unit=V
